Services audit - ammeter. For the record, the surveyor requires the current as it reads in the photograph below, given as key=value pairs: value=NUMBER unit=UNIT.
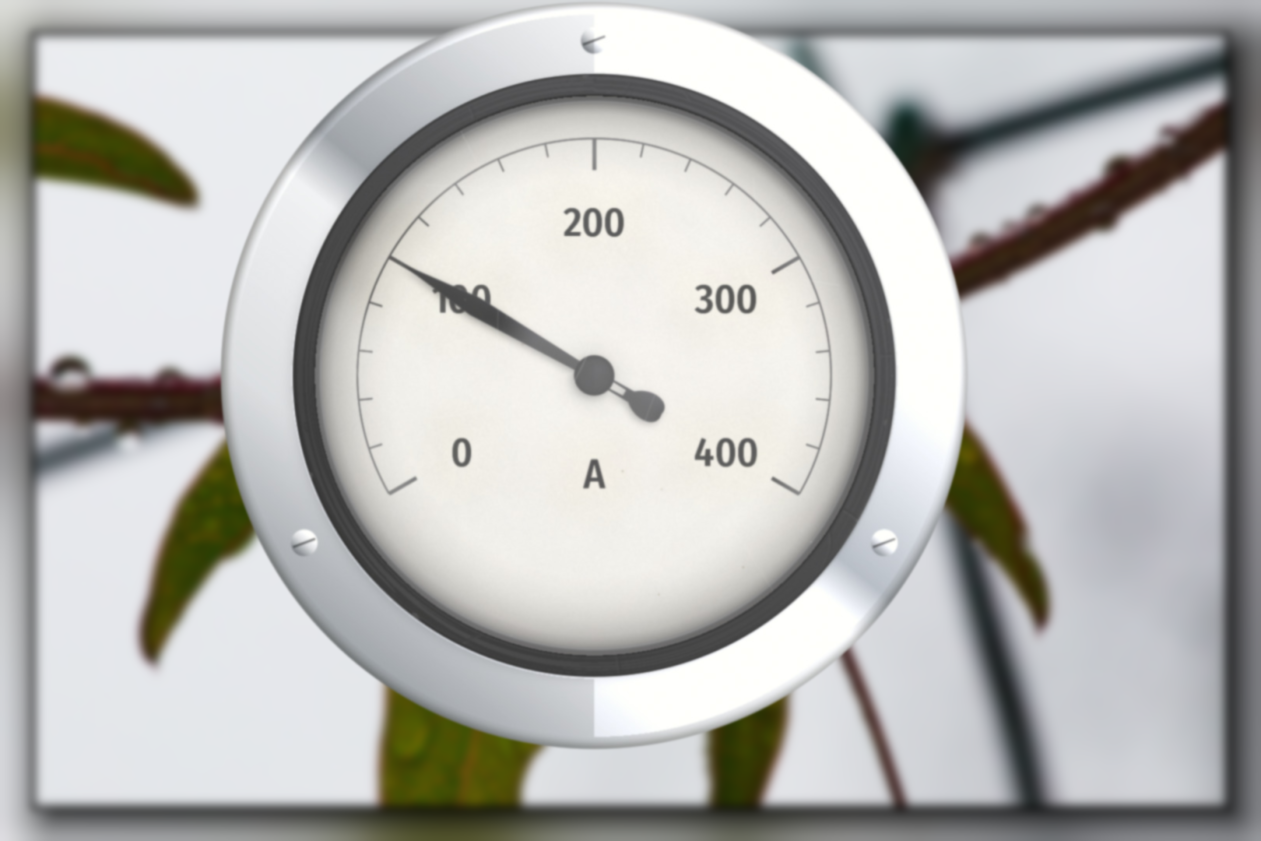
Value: value=100 unit=A
